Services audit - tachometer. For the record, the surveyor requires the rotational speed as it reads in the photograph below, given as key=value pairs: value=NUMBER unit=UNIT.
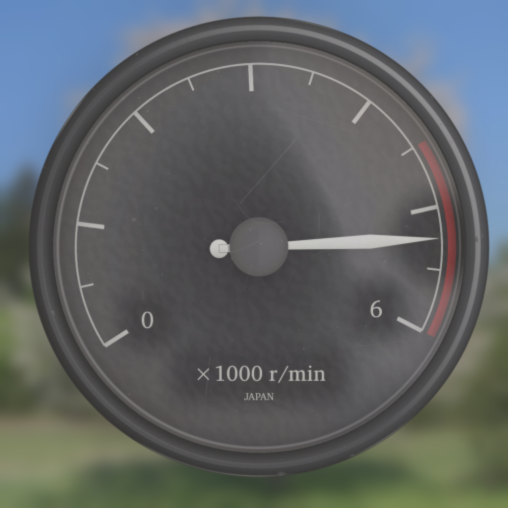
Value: value=5250 unit=rpm
